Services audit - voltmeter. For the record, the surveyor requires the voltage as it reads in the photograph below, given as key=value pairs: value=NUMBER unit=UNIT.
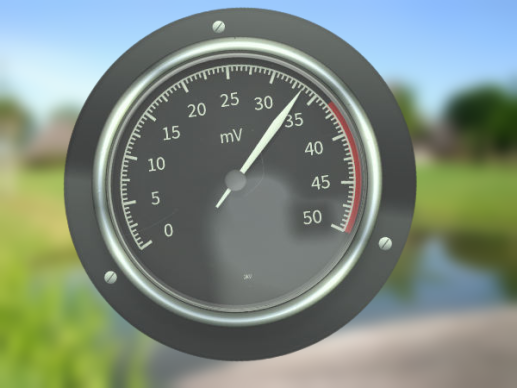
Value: value=33.5 unit=mV
